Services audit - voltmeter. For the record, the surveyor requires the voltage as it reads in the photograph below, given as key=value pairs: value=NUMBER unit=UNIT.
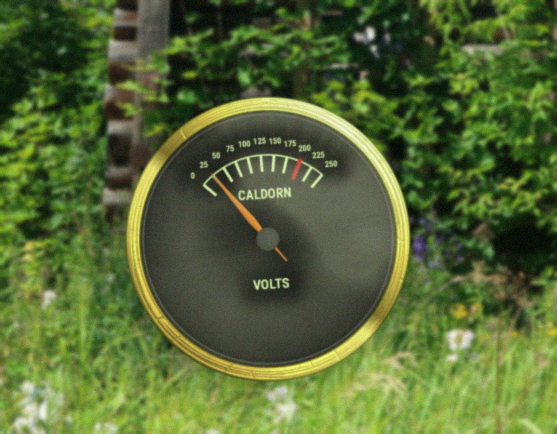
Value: value=25 unit=V
